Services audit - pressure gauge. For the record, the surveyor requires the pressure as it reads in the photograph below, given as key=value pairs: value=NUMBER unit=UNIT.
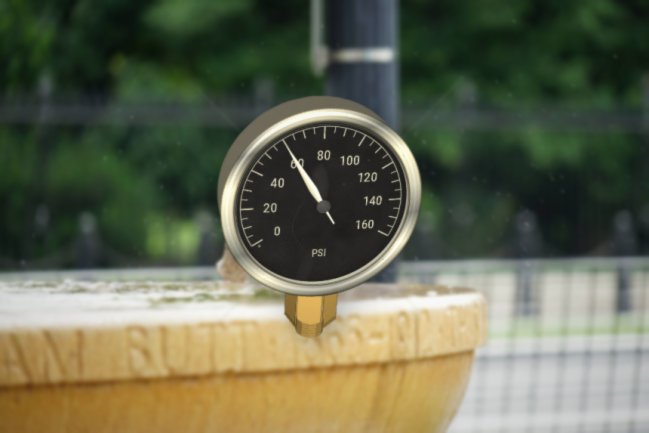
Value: value=60 unit=psi
